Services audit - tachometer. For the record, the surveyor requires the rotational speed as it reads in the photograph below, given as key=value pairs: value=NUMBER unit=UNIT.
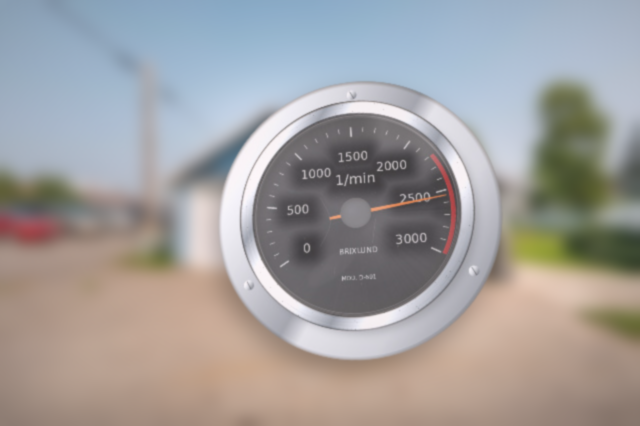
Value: value=2550 unit=rpm
